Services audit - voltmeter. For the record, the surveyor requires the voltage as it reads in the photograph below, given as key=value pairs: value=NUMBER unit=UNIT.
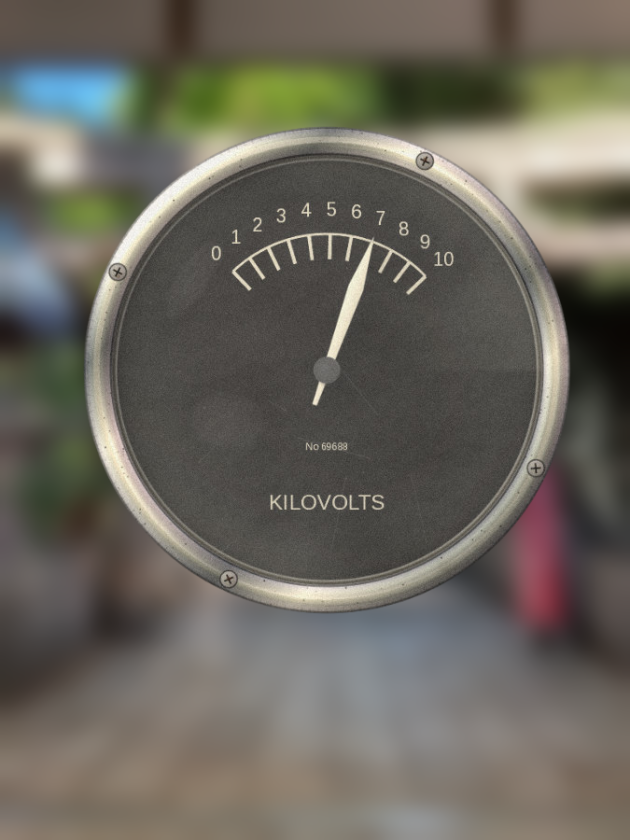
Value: value=7 unit=kV
